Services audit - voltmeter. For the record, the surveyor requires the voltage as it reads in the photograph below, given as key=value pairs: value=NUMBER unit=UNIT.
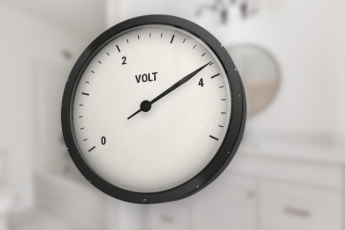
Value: value=3.8 unit=V
